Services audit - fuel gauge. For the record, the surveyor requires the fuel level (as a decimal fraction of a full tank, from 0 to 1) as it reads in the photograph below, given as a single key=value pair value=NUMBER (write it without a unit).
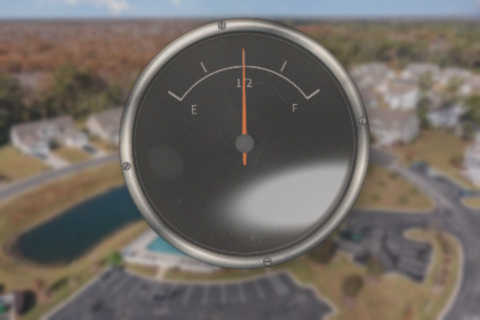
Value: value=0.5
